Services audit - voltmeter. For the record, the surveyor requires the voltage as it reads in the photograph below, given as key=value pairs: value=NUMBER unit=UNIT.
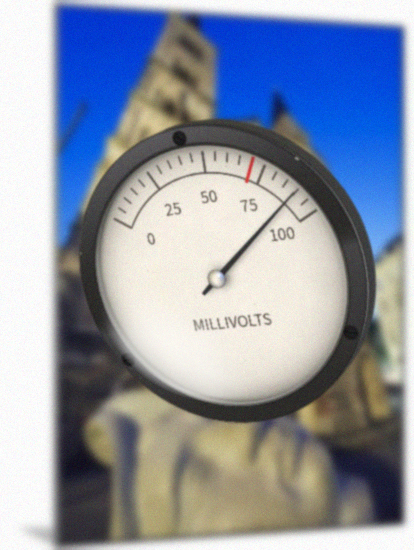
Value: value=90 unit=mV
